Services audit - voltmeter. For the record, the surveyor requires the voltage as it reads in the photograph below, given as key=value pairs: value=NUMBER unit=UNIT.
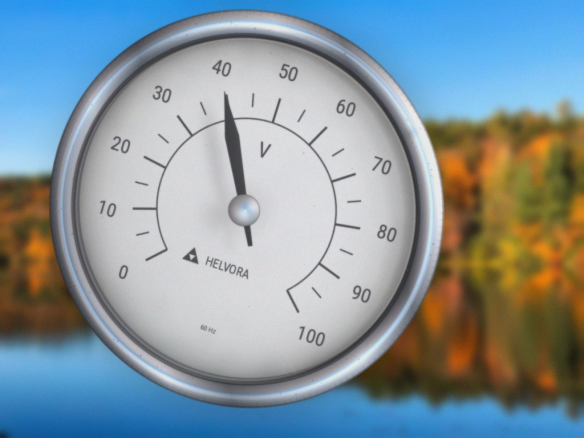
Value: value=40 unit=V
